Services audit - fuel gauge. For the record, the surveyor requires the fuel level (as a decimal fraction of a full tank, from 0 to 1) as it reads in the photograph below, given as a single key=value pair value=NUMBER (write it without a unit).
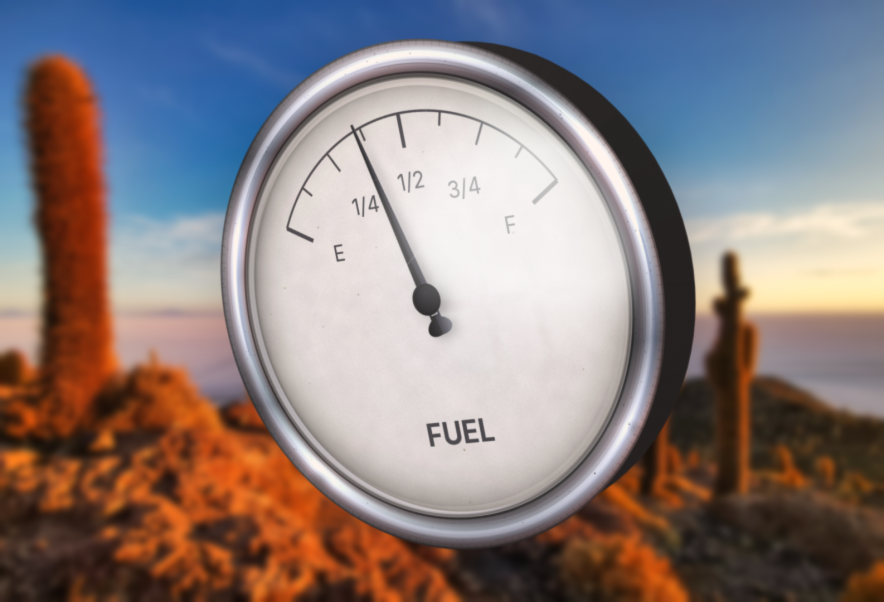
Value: value=0.375
